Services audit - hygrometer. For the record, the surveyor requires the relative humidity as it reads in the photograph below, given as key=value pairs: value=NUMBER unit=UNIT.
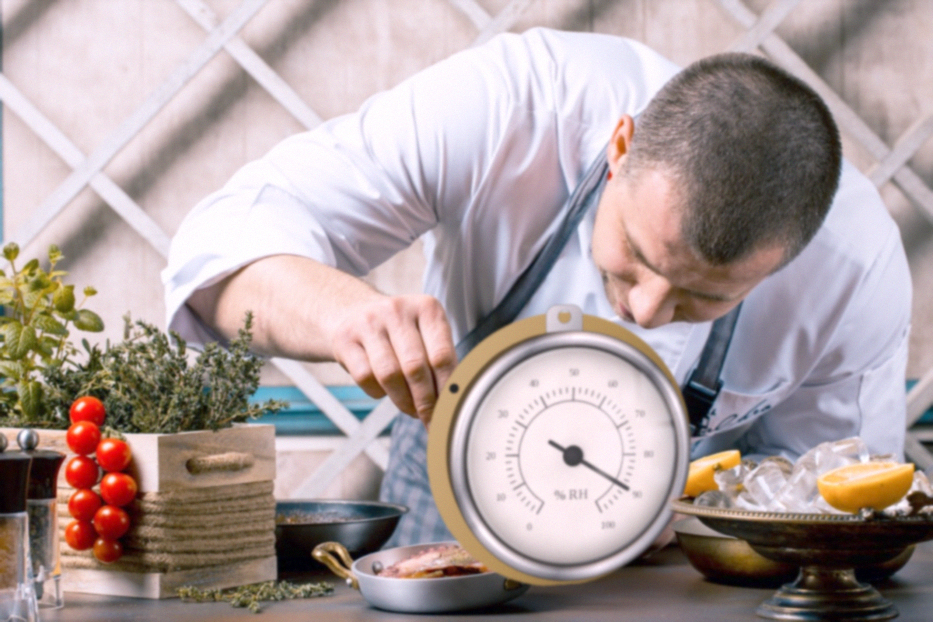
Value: value=90 unit=%
